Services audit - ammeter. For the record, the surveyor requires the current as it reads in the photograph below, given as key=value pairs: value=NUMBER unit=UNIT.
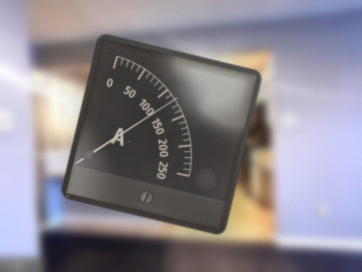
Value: value=120 unit=A
